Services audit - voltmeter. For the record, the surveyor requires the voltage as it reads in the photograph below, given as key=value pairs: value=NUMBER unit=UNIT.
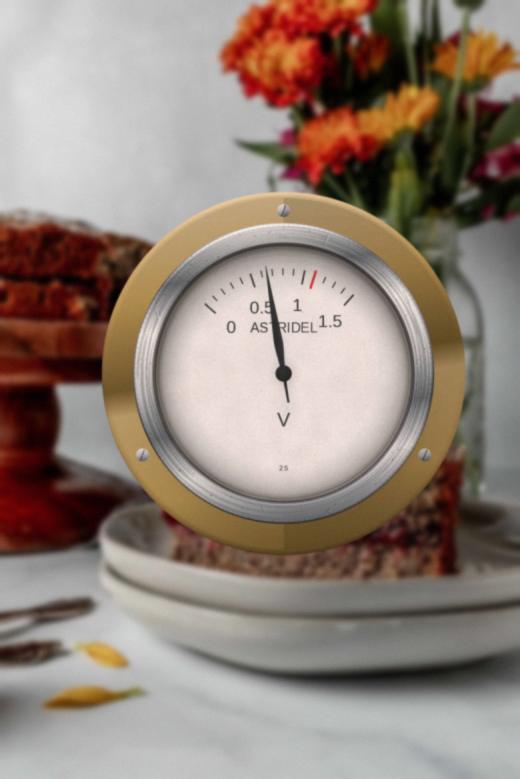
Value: value=0.65 unit=V
